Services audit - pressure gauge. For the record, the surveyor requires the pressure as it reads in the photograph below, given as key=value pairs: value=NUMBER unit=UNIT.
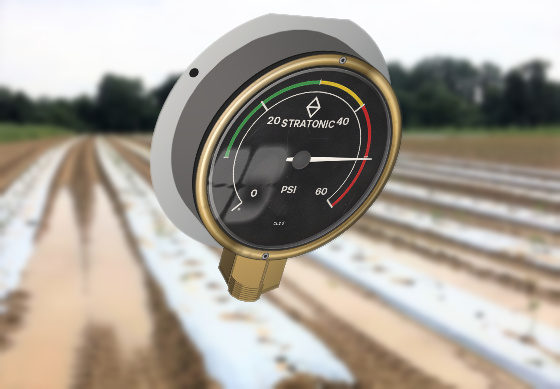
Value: value=50 unit=psi
